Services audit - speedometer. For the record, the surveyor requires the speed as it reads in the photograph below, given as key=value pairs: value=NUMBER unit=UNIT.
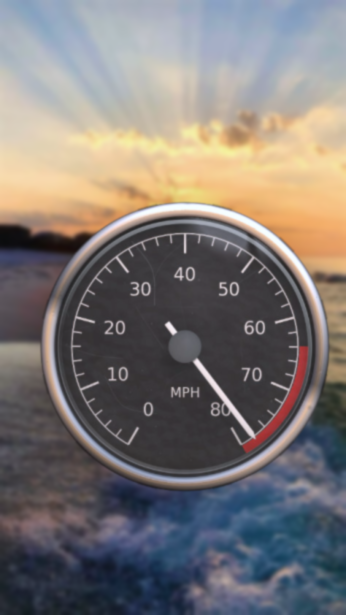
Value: value=78 unit=mph
